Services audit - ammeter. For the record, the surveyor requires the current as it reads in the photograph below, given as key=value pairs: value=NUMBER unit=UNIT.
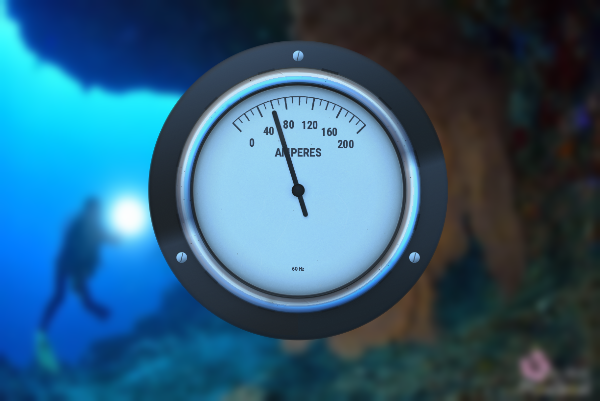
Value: value=60 unit=A
